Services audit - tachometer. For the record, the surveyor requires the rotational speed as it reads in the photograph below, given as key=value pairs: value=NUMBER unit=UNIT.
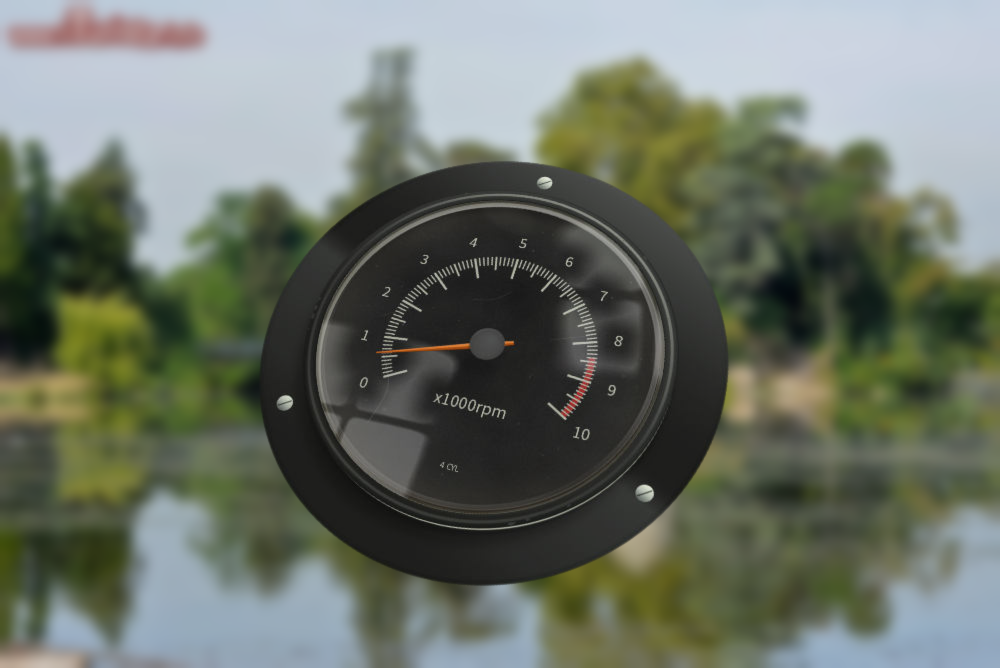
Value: value=500 unit=rpm
